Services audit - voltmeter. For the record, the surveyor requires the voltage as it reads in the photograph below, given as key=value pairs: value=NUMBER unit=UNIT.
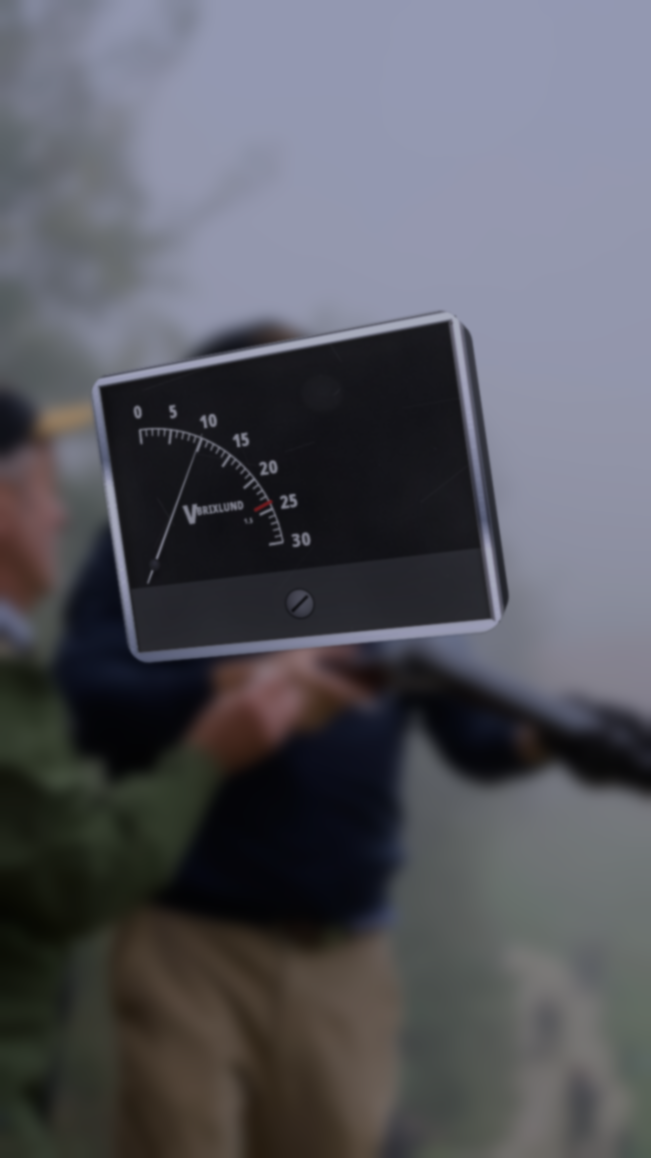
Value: value=10 unit=V
